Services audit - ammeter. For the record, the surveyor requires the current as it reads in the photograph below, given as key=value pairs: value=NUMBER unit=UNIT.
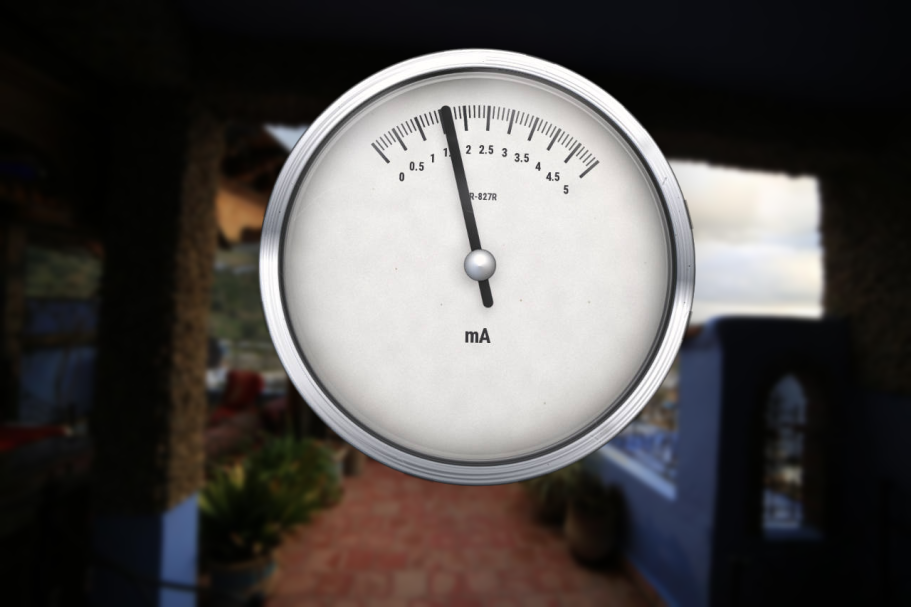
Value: value=1.6 unit=mA
